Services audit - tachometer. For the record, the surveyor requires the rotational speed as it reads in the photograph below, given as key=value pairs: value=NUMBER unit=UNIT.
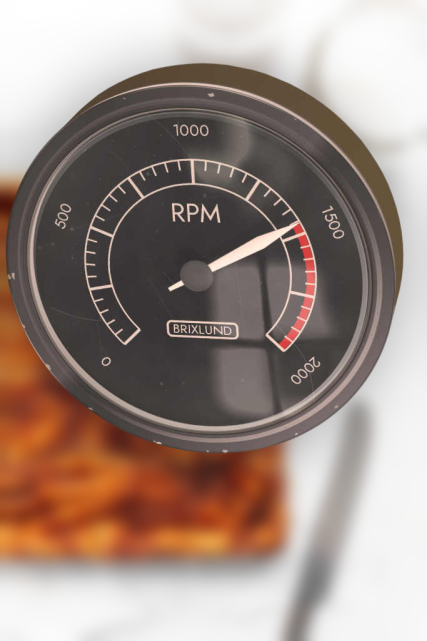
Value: value=1450 unit=rpm
